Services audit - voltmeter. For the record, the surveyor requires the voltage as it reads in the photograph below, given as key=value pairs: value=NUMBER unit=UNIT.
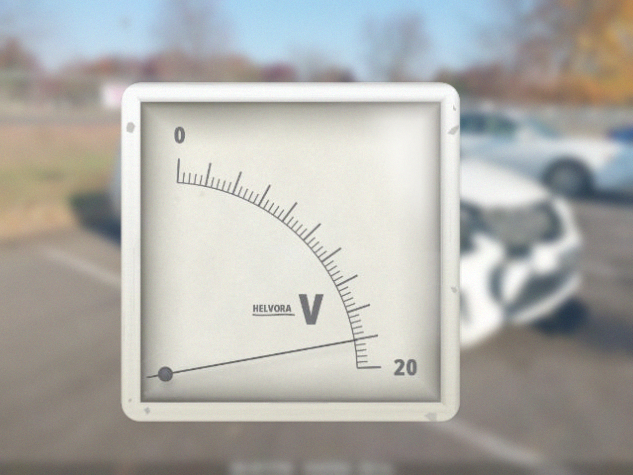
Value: value=18 unit=V
